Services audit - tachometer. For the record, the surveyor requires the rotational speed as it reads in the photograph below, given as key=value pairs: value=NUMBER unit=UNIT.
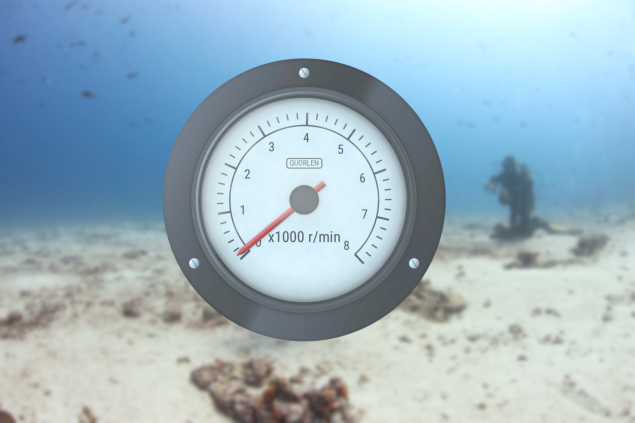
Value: value=100 unit=rpm
